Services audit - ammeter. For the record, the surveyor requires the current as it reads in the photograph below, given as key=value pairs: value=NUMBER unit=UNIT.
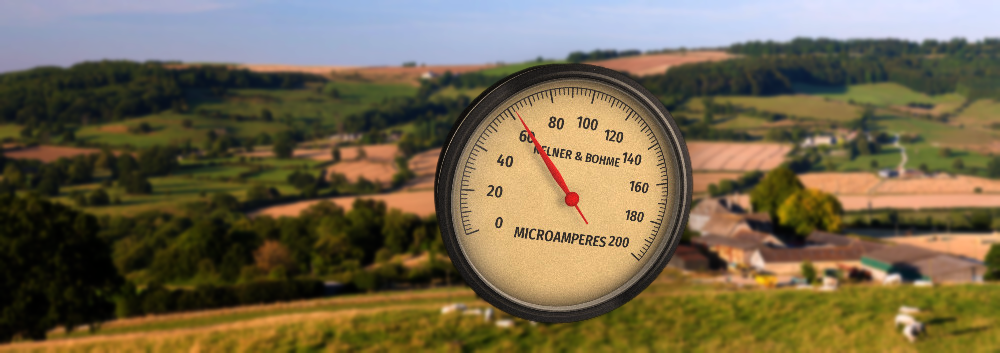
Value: value=62 unit=µA
